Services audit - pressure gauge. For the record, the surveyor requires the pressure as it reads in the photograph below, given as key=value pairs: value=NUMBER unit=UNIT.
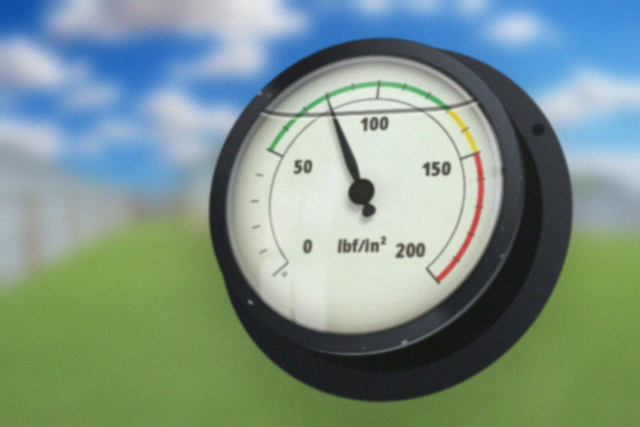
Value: value=80 unit=psi
